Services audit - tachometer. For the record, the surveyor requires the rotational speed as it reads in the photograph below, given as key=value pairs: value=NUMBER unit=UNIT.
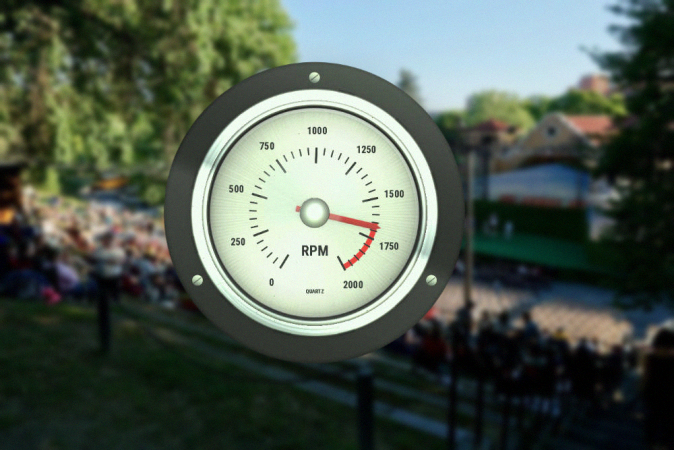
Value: value=1675 unit=rpm
